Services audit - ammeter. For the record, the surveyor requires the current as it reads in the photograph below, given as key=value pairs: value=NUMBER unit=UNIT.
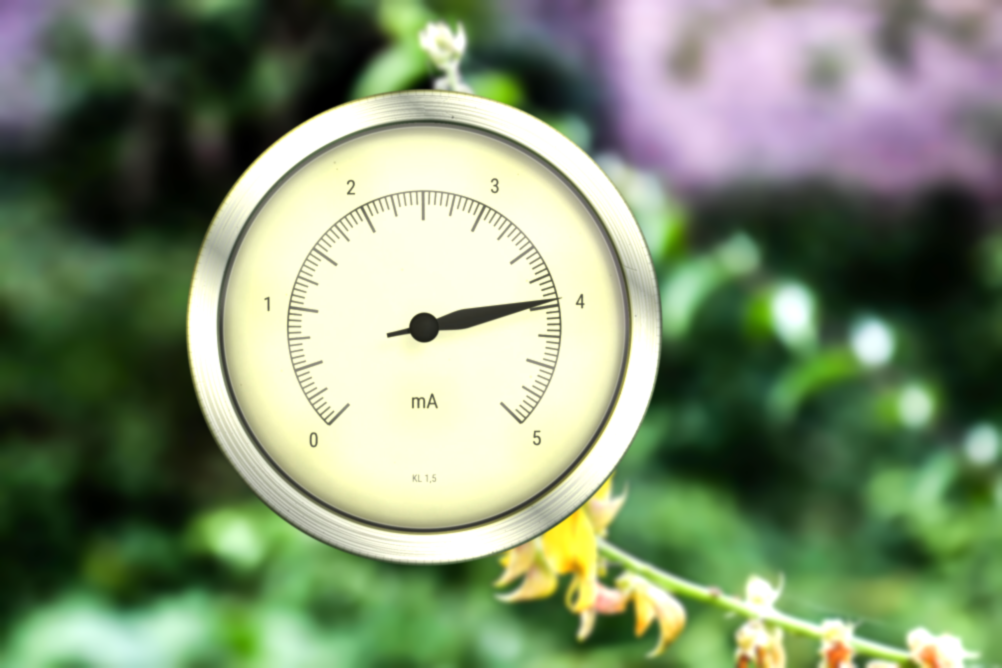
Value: value=3.95 unit=mA
